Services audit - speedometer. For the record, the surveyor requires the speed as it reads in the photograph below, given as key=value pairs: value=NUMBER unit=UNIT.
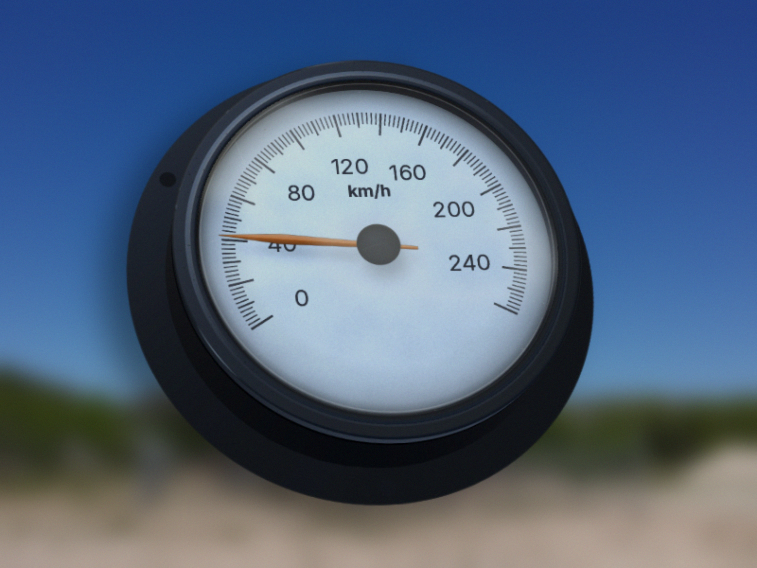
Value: value=40 unit=km/h
